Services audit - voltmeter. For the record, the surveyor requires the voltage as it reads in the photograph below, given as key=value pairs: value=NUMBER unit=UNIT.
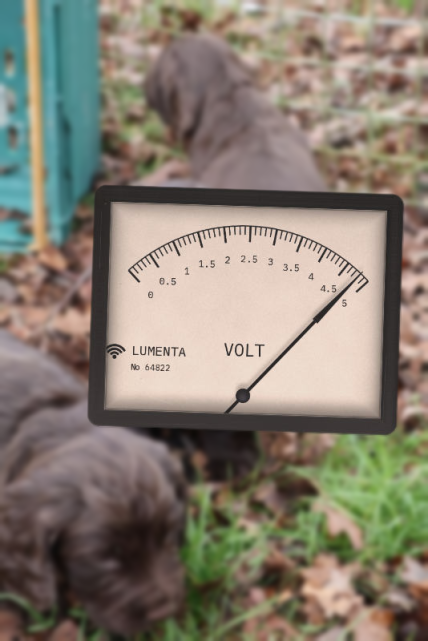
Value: value=4.8 unit=V
